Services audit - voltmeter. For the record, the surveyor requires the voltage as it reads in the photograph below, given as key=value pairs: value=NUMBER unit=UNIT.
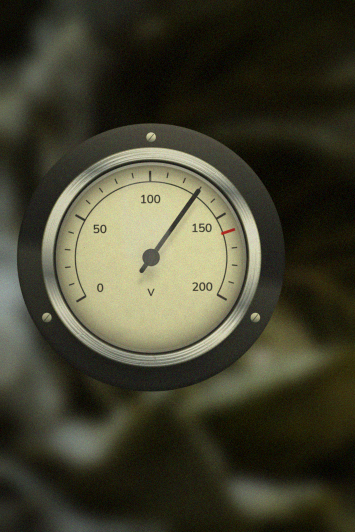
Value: value=130 unit=V
